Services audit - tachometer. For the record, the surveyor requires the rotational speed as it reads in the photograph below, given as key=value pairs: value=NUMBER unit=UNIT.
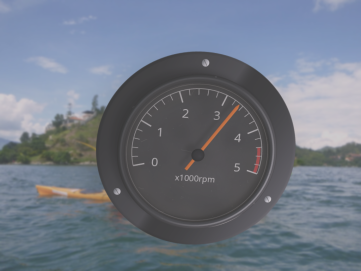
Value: value=3300 unit=rpm
